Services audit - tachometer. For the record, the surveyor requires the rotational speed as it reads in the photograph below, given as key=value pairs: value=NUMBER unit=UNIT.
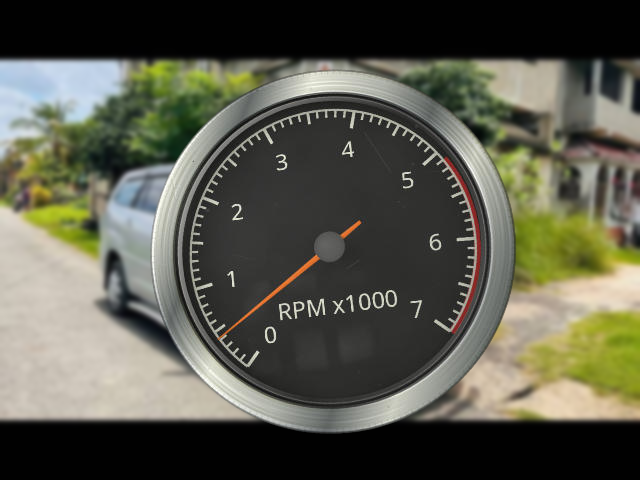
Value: value=400 unit=rpm
